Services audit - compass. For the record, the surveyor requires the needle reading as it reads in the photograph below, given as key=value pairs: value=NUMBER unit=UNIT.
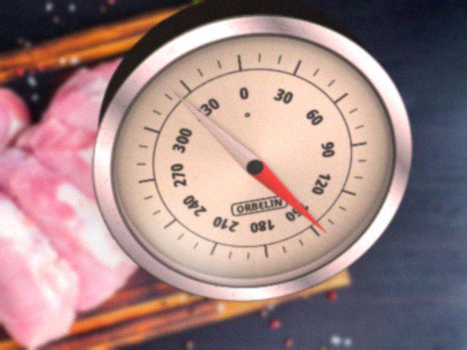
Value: value=145 unit=°
